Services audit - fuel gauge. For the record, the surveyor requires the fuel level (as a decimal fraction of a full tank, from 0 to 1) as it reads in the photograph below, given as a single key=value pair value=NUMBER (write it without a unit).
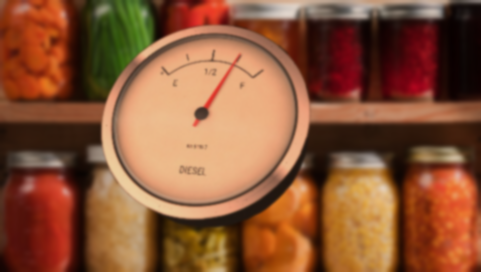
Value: value=0.75
